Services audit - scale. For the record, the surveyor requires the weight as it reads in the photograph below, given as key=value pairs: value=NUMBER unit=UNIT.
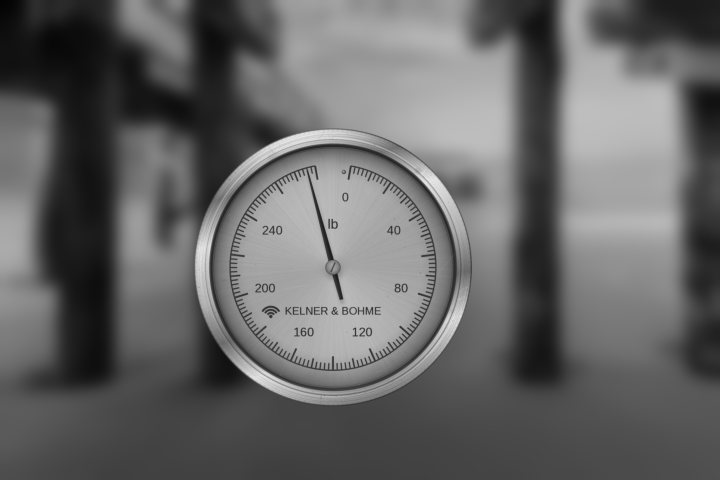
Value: value=276 unit=lb
